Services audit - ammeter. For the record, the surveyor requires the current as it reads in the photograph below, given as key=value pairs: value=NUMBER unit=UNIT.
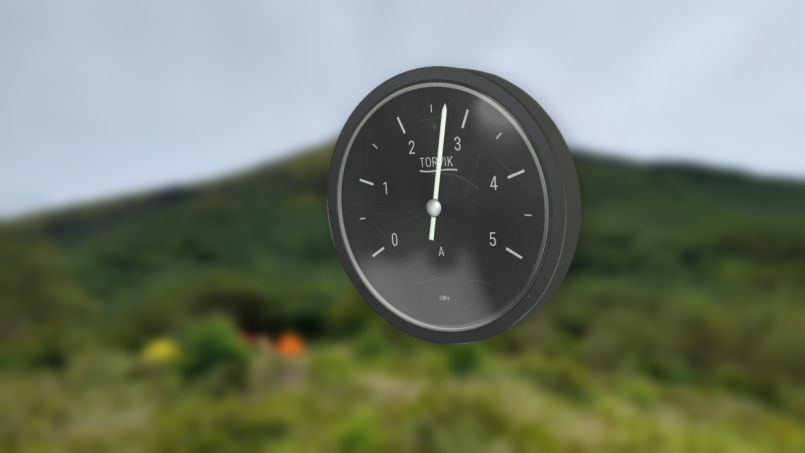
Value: value=2.75 unit=A
